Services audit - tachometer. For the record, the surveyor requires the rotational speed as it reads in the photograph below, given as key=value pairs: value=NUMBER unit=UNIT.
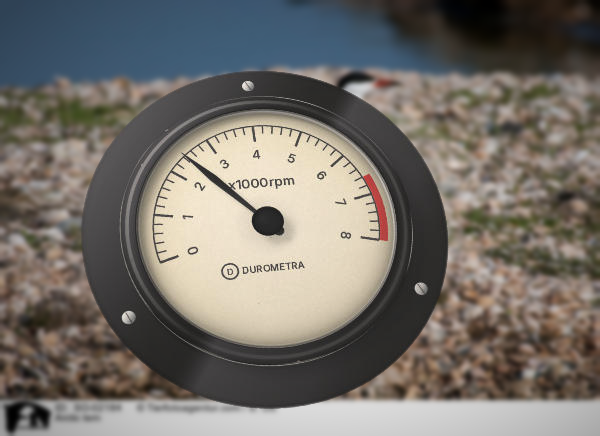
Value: value=2400 unit=rpm
